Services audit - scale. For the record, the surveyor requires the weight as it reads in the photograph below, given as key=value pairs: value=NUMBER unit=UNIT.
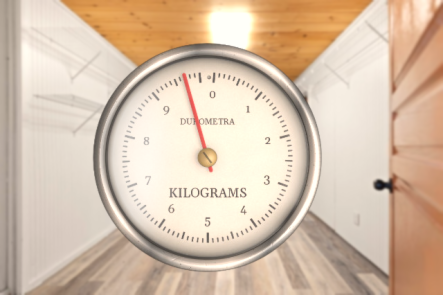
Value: value=9.7 unit=kg
